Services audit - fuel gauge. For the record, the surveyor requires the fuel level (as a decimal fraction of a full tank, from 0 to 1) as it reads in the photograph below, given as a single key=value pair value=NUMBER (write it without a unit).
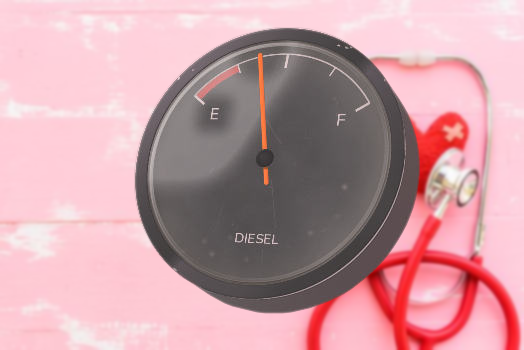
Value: value=0.375
